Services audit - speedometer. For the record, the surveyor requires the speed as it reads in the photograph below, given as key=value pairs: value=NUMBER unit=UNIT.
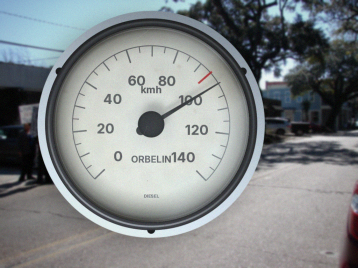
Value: value=100 unit=km/h
